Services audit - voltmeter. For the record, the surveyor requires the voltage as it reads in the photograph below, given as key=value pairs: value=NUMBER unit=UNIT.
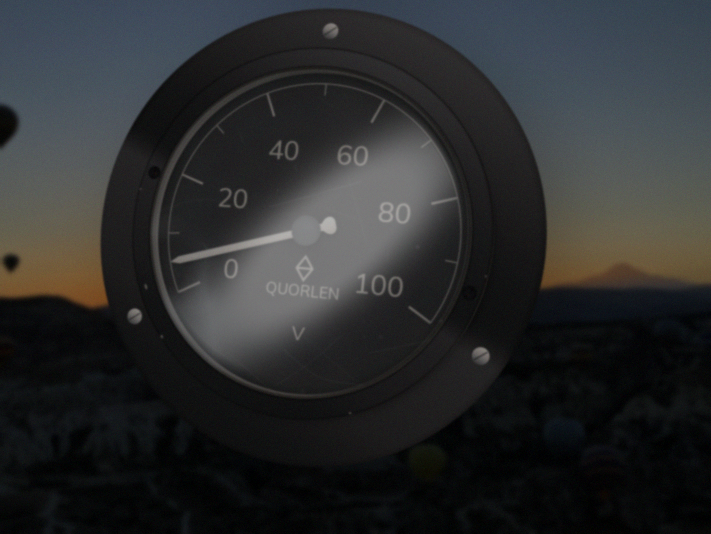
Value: value=5 unit=V
